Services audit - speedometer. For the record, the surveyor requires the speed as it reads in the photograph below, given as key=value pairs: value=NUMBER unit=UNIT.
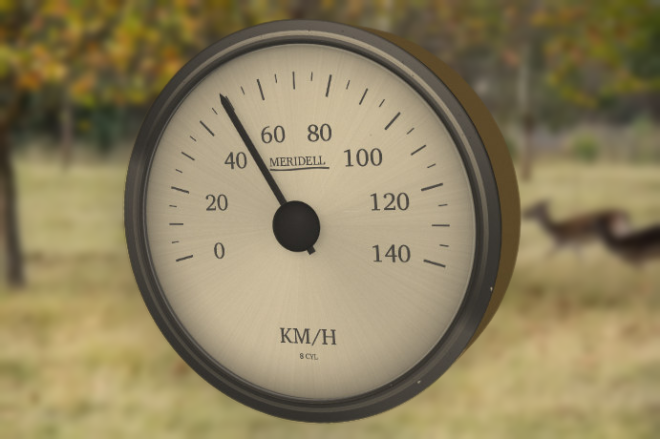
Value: value=50 unit=km/h
